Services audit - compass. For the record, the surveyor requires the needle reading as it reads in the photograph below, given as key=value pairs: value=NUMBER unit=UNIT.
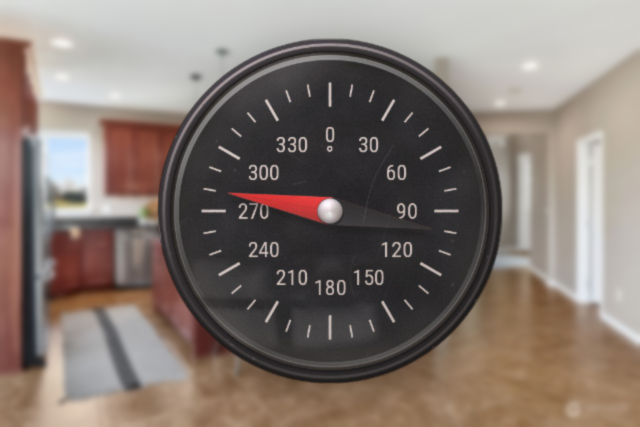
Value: value=280 unit=°
